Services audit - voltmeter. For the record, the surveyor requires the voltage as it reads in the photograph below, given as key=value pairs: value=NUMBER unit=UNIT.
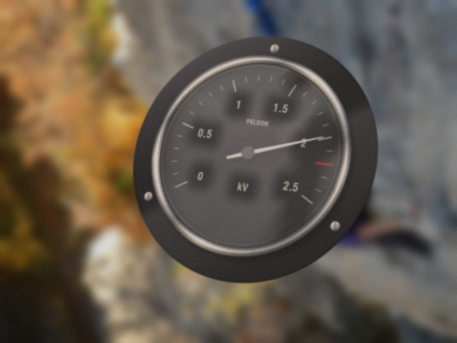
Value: value=2 unit=kV
